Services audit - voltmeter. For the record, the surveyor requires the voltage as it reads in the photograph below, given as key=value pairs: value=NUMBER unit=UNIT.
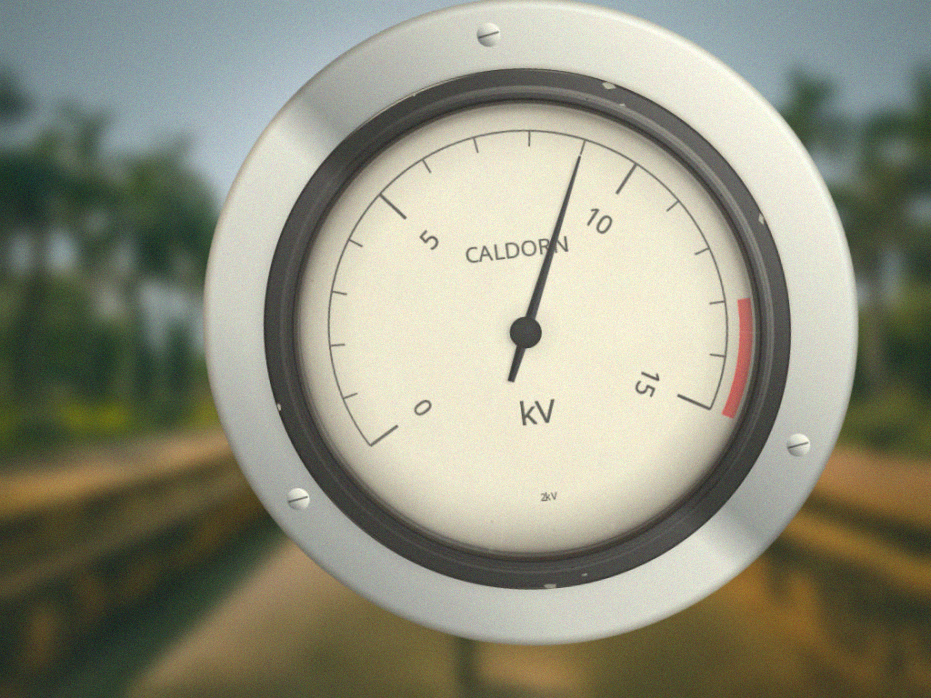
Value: value=9 unit=kV
